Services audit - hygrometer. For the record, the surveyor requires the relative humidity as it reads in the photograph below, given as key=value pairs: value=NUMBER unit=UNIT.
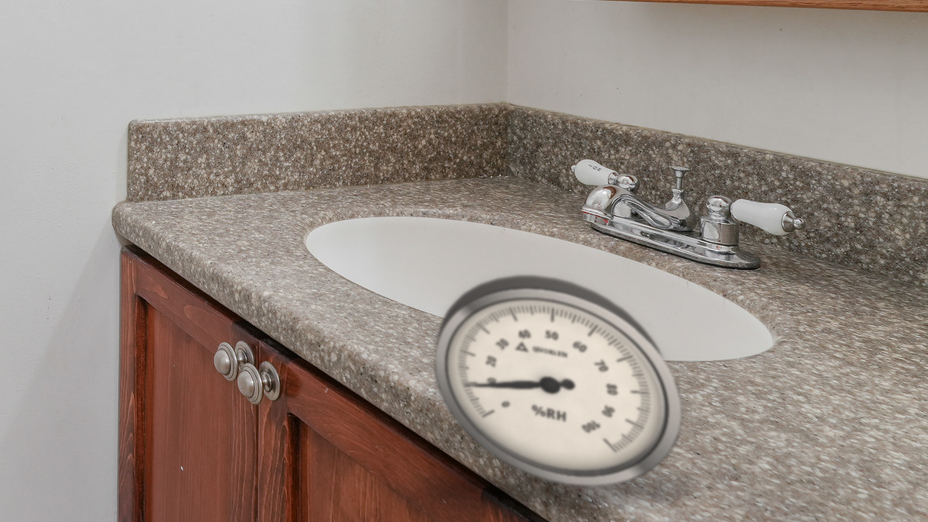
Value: value=10 unit=%
